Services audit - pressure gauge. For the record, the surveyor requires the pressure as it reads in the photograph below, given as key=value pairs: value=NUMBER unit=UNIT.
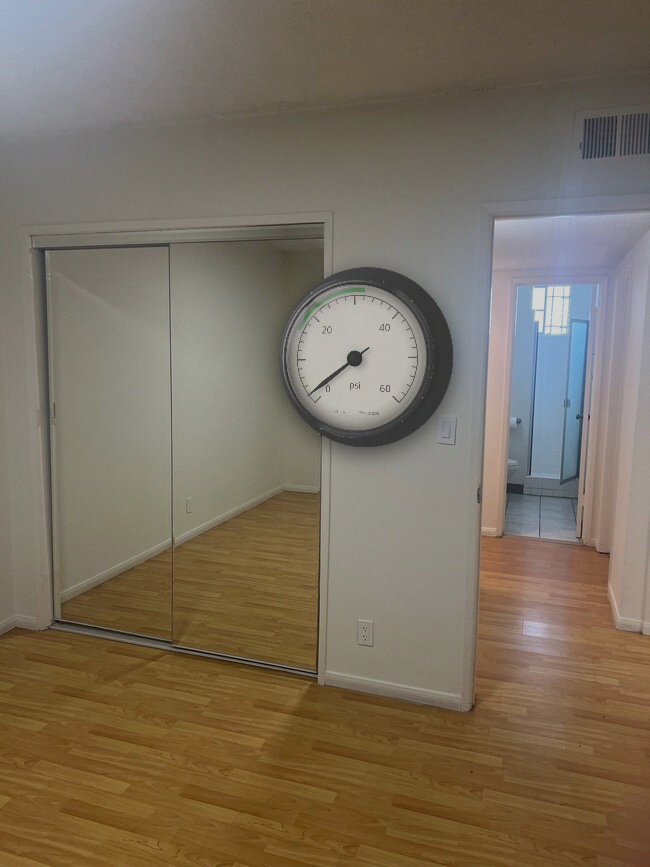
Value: value=2 unit=psi
